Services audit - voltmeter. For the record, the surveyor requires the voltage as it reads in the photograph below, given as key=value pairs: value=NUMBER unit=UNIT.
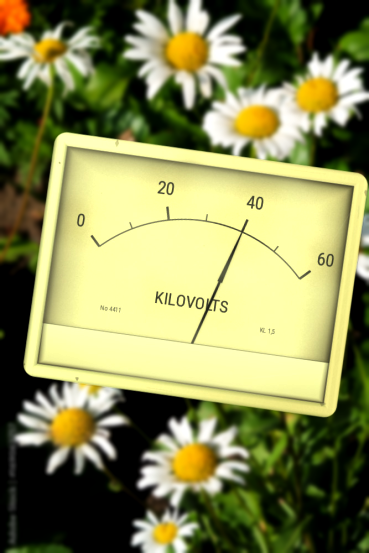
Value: value=40 unit=kV
